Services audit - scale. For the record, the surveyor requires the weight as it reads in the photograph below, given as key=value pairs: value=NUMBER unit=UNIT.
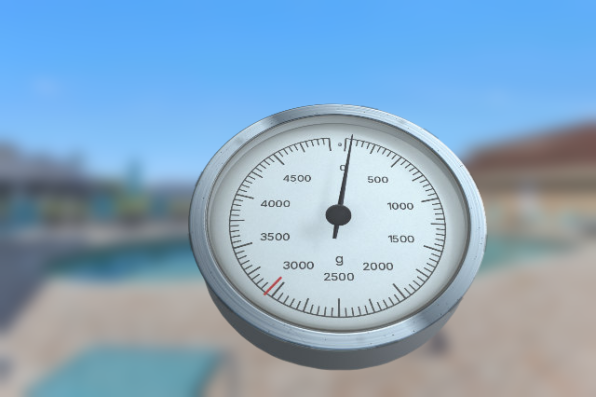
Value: value=50 unit=g
